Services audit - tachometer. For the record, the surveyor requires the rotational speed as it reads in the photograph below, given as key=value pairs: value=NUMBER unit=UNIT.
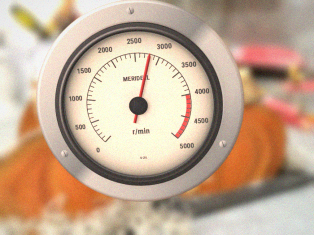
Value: value=2800 unit=rpm
